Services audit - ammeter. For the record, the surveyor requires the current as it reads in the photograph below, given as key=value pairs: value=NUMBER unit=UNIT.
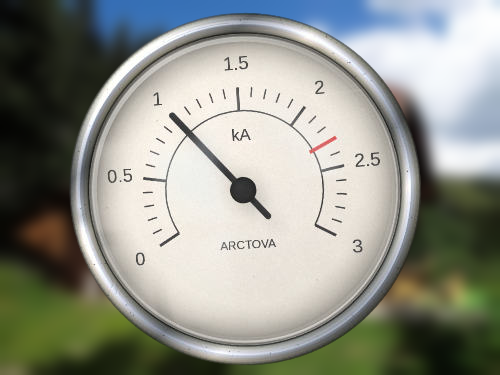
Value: value=1 unit=kA
